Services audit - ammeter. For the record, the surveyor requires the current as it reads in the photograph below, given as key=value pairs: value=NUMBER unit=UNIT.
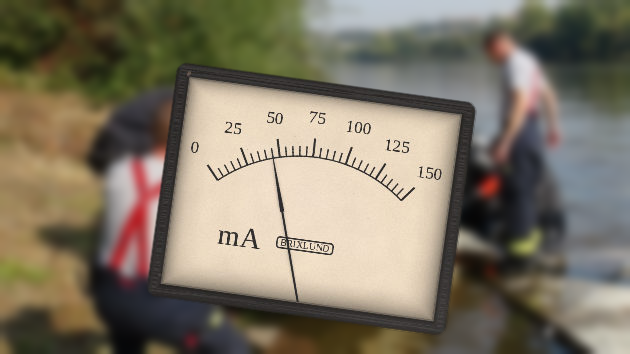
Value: value=45 unit=mA
